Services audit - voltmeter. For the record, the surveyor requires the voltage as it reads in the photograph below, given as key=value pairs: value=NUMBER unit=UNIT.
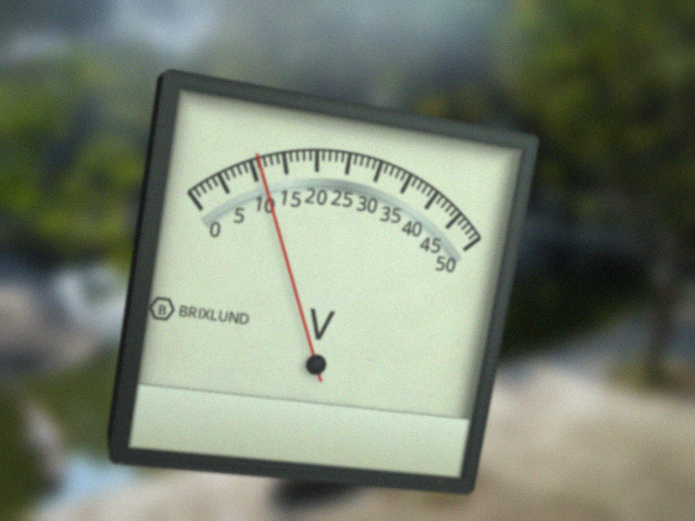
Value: value=11 unit=V
